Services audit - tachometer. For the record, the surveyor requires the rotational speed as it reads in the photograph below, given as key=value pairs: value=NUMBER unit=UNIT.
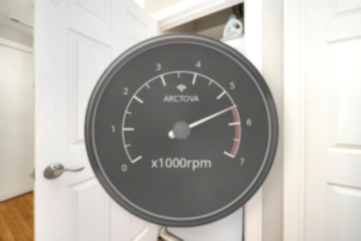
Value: value=5500 unit=rpm
